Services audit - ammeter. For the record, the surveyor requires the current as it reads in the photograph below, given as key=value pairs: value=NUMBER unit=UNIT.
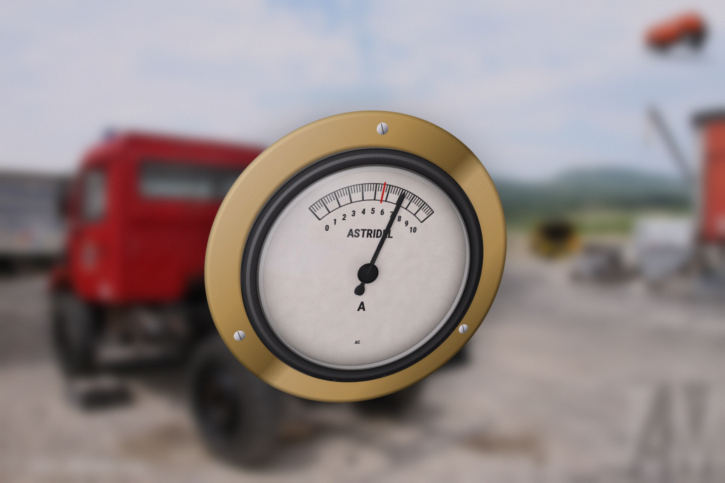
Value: value=7 unit=A
